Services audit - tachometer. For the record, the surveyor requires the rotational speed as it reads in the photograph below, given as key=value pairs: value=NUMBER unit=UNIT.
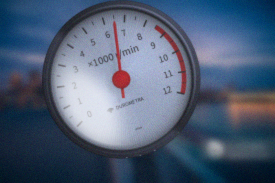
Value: value=6500 unit=rpm
